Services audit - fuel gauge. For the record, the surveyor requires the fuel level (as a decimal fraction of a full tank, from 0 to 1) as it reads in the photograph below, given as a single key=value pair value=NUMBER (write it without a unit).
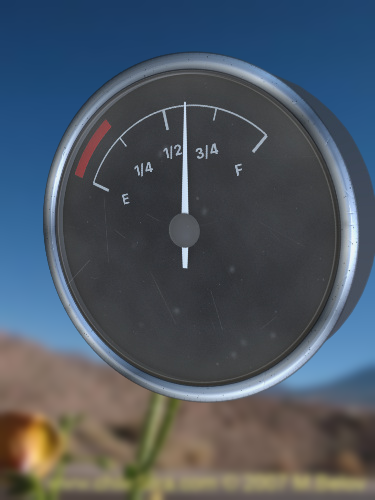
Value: value=0.625
